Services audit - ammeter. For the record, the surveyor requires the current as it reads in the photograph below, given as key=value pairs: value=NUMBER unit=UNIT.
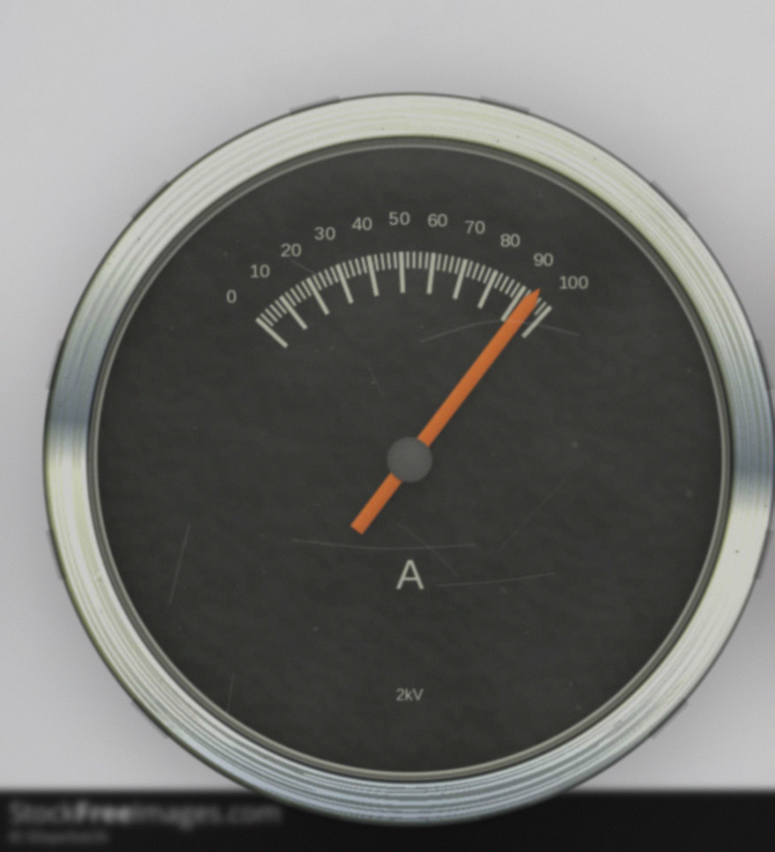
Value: value=94 unit=A
